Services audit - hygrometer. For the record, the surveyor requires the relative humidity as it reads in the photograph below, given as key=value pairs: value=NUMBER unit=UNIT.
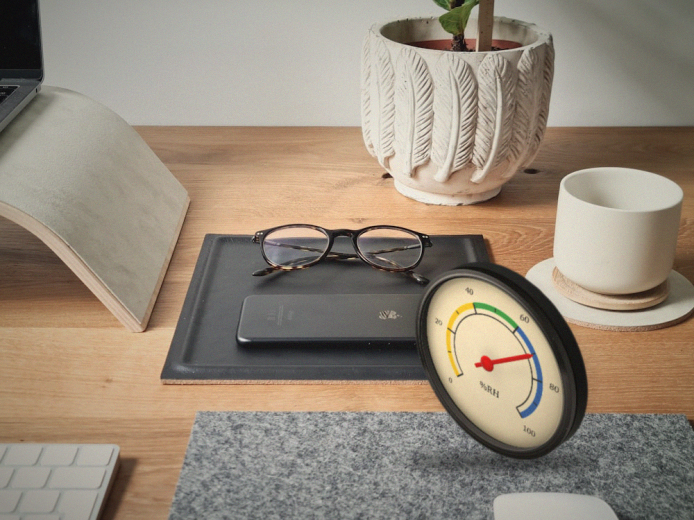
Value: value=70 unit=%
